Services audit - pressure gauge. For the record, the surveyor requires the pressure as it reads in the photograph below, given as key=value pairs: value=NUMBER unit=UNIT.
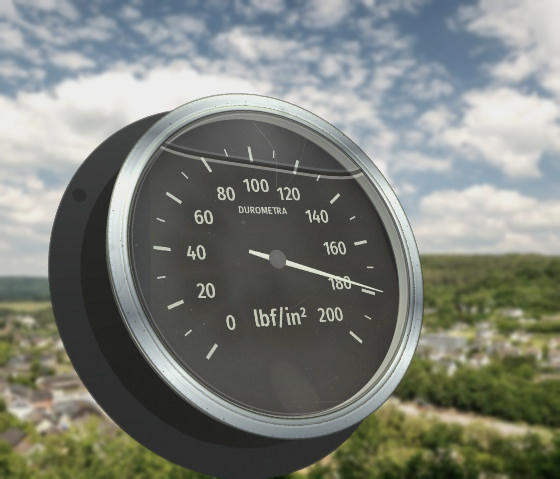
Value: value=180 unit=psi
